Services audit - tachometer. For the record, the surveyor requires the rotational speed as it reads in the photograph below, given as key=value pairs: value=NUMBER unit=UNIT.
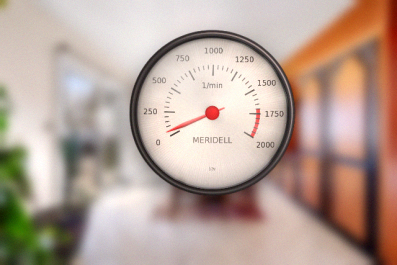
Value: value=50 unit=rpm
